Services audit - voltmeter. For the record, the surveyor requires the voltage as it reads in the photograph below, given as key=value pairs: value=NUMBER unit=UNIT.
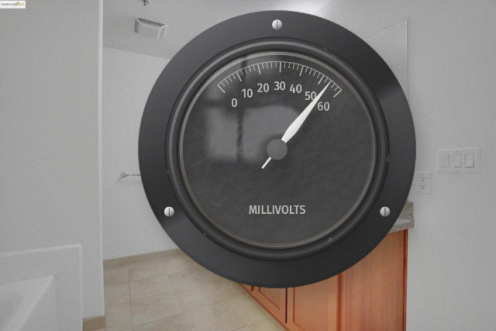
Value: value=54 unit=mV
